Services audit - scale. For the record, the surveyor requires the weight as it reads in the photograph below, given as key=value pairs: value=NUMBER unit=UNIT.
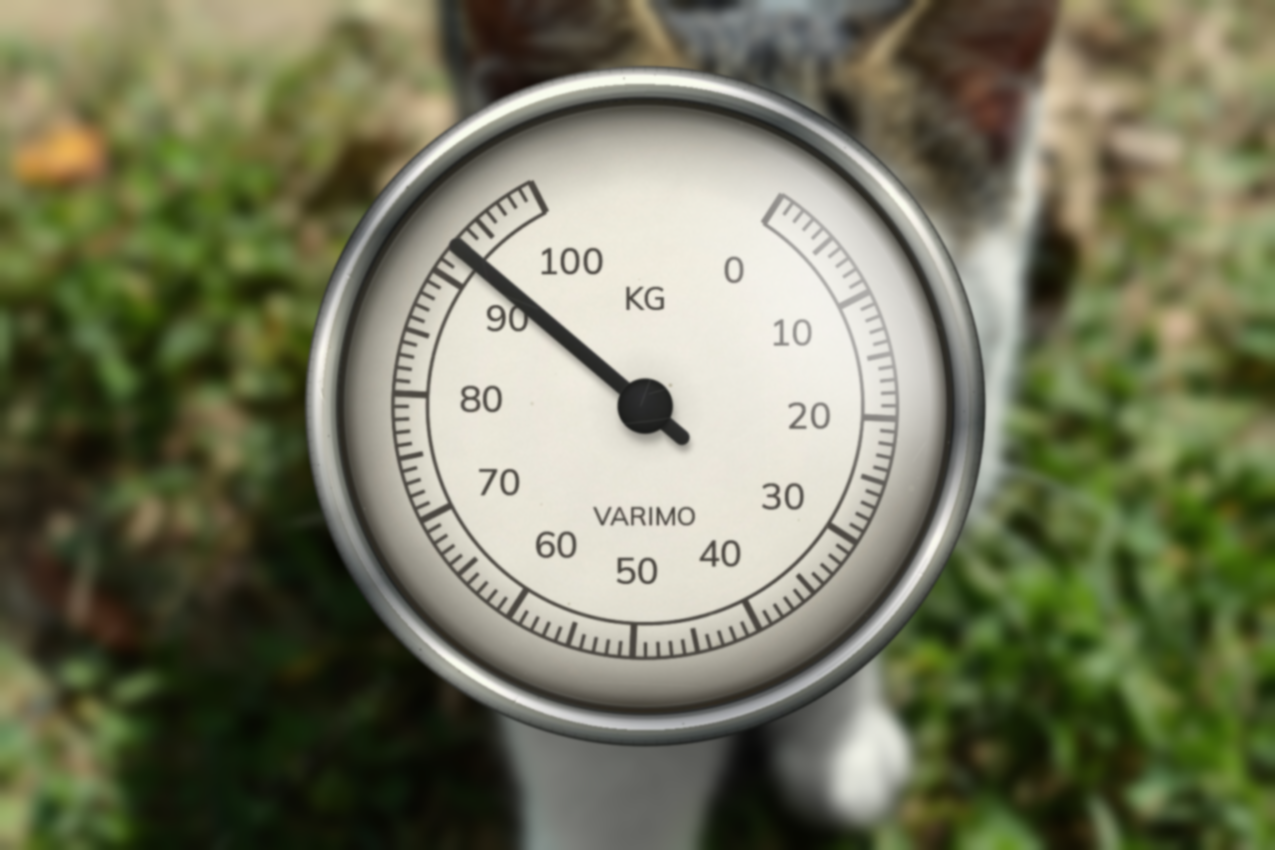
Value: value=92.5 unit=kg
